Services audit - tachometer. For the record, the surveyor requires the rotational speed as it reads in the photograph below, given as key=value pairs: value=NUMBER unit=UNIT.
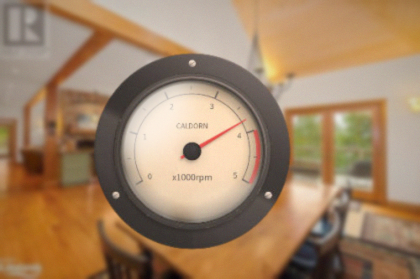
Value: value=3750 unit=rpm
